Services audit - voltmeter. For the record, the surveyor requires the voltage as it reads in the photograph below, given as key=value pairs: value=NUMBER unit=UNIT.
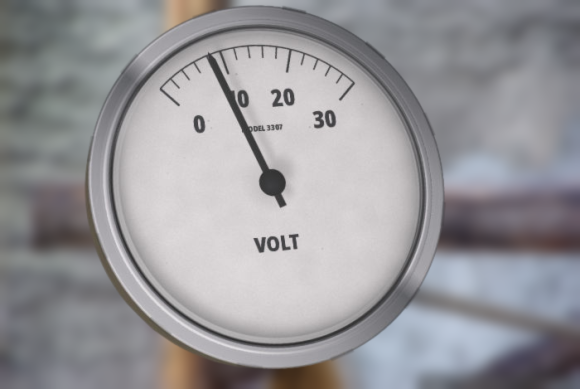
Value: value=8 unit=V
